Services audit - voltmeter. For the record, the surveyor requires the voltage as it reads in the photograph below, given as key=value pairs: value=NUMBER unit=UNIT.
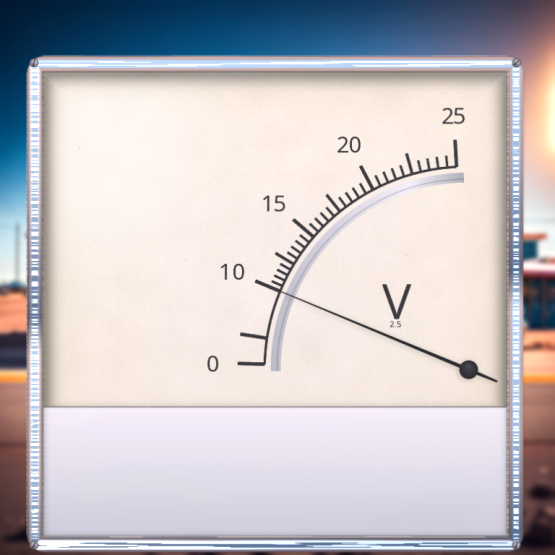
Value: value=10 unit=V
